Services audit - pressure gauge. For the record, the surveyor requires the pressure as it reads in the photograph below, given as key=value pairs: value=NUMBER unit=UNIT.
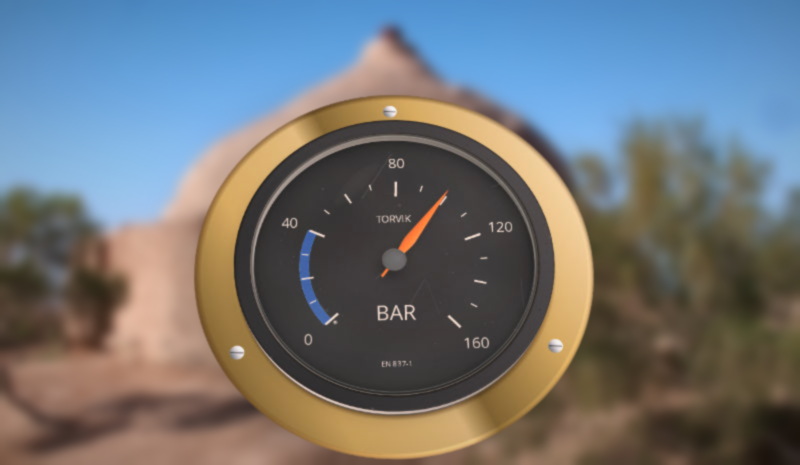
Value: value=100 unit=bar
